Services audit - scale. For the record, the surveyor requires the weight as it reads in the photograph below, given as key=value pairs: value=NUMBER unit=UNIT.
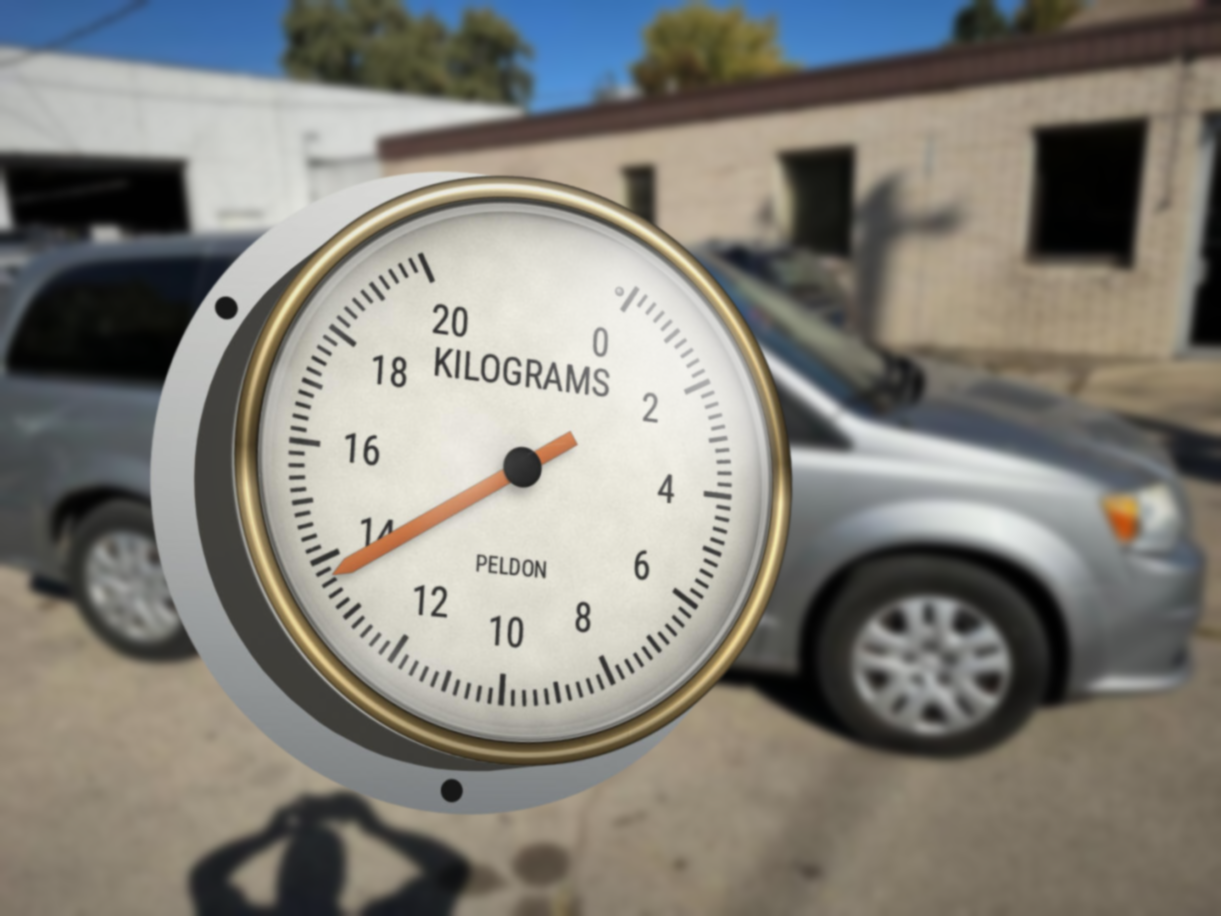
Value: value=13.7 unit=kg
